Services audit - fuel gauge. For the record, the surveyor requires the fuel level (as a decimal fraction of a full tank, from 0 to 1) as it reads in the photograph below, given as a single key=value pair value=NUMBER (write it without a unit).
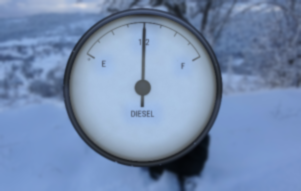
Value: value=0.5
